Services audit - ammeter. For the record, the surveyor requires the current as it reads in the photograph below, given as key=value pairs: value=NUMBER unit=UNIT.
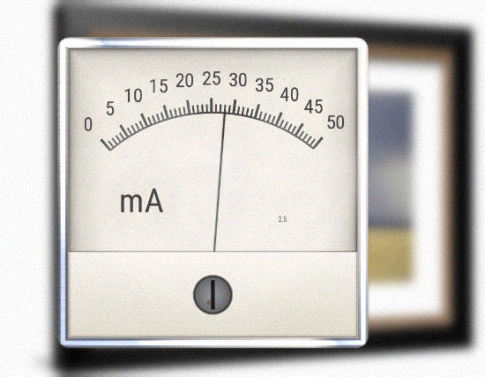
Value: value=28 unit=mA
